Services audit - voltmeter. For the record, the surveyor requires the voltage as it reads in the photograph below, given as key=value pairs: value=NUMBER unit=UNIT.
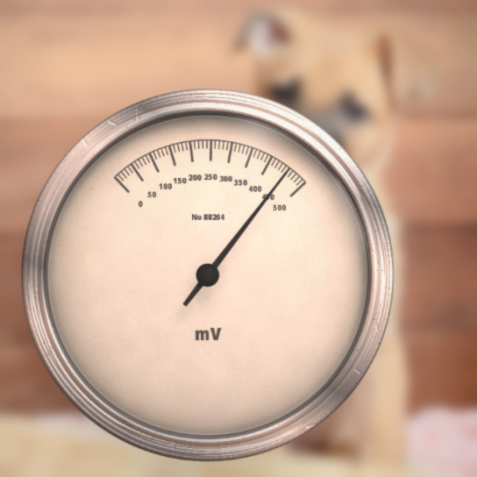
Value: value=450 unit=mV
